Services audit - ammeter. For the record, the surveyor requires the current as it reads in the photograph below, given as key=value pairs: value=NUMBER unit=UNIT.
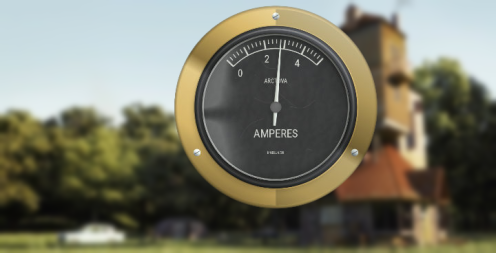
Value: value=2.8 unit=A
